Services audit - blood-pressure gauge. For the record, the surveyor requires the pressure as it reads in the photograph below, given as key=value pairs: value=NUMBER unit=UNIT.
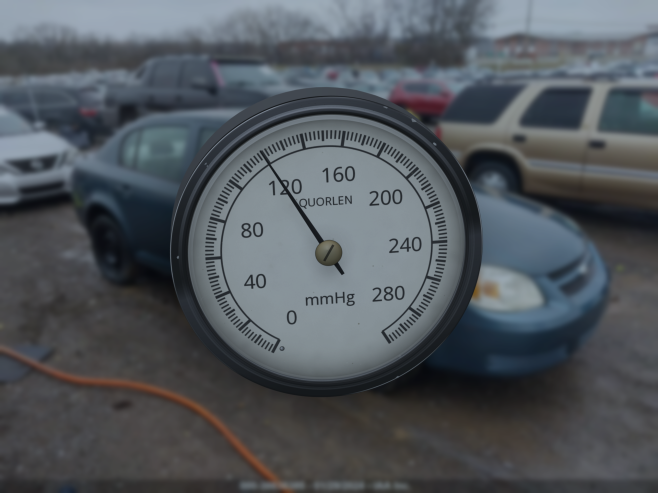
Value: value=120 unit=mmHg
